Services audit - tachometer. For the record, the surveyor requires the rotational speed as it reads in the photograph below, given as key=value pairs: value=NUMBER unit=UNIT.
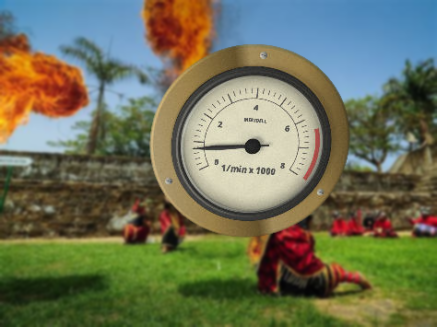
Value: value=800 unit=rpm
